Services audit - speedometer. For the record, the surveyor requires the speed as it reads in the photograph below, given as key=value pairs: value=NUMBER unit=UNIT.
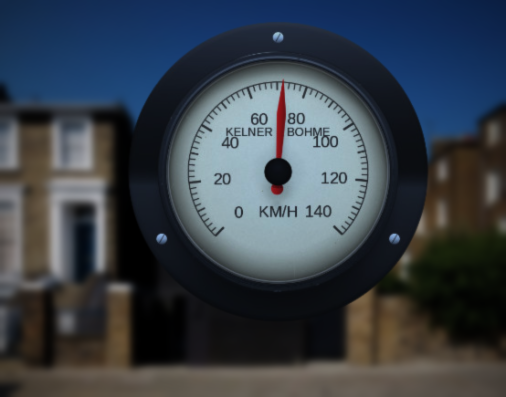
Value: value=72 unit=km/h
